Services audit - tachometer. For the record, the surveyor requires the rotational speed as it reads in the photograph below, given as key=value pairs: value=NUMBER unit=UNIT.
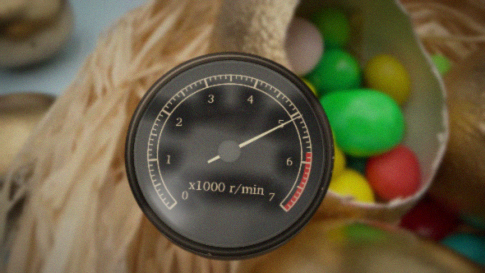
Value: value=5100 unit=rpm
